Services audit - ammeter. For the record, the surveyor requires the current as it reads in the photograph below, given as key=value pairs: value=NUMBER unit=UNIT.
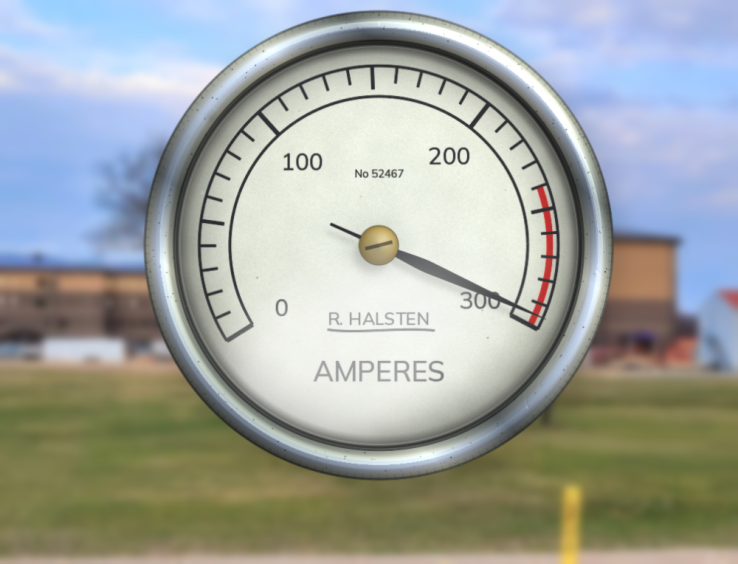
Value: value=295 unit=A
